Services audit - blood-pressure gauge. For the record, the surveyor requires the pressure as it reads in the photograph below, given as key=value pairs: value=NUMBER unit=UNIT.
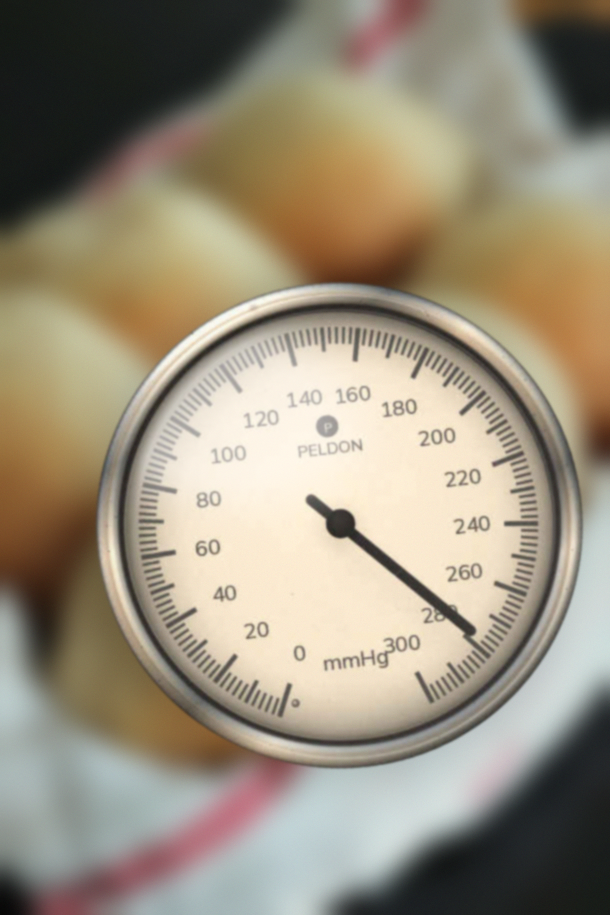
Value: value=278 unit=mmHg
